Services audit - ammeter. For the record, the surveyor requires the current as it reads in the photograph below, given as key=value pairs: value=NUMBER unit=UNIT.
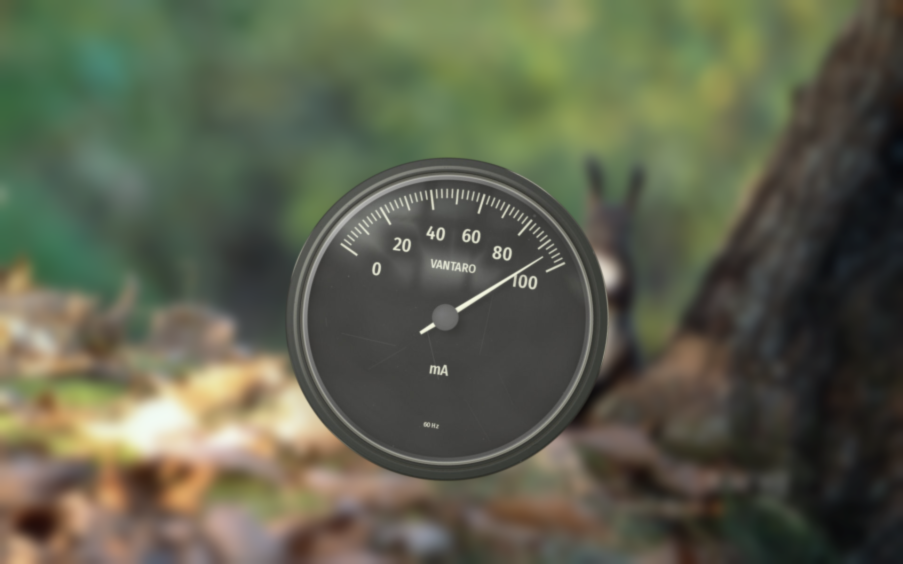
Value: value=94 unit=mA
